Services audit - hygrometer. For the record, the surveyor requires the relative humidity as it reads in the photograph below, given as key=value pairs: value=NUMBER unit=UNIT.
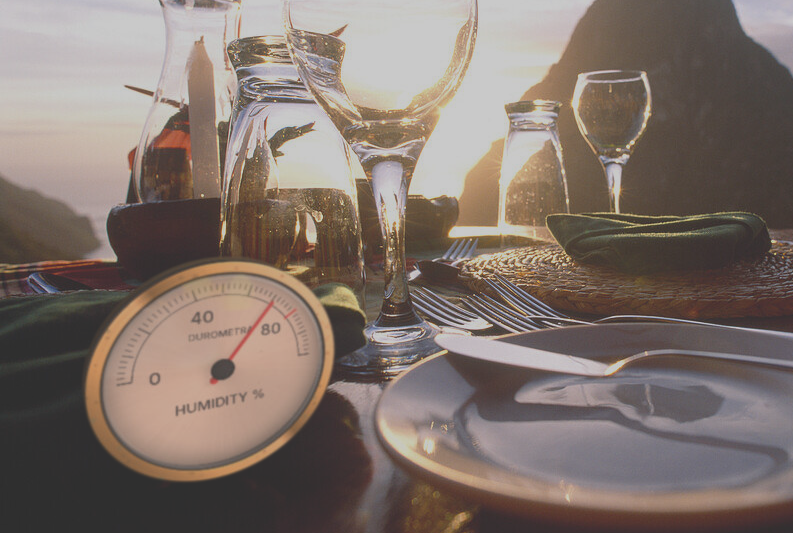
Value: value=70 unit=%
